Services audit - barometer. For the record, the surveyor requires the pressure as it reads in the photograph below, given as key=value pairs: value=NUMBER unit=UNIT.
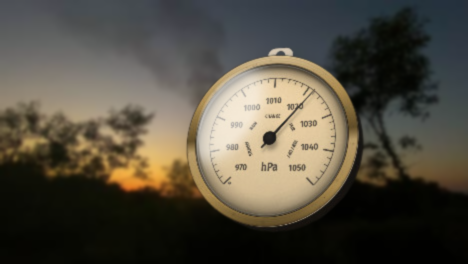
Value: value=1022 unit=hPa
